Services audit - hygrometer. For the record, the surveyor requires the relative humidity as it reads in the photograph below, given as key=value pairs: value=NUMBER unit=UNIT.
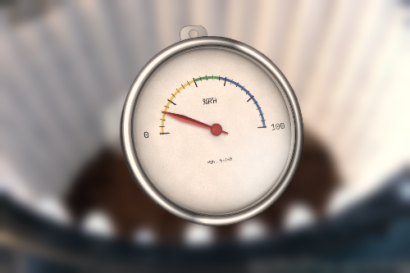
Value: value=12 unit=%
